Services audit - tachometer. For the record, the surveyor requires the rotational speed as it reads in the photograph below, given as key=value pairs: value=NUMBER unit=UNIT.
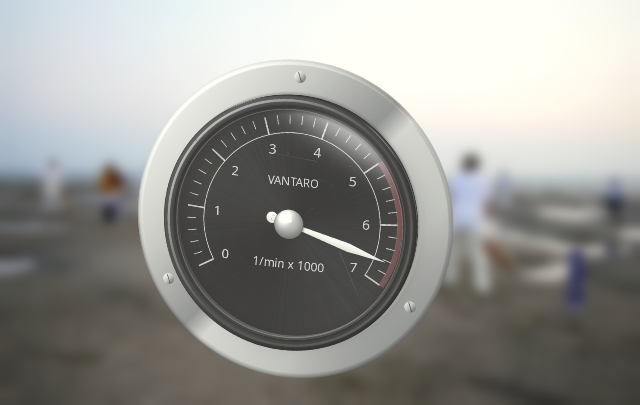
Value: value=6600 unit=rpm
